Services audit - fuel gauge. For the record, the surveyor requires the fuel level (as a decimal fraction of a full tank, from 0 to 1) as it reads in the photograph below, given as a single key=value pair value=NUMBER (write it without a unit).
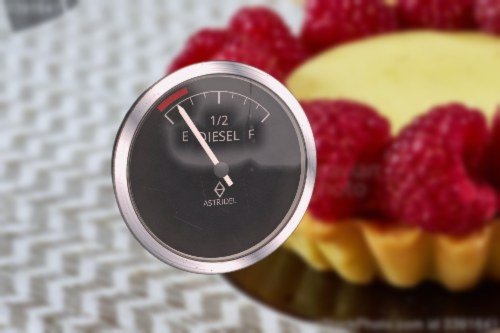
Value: value=0.125
